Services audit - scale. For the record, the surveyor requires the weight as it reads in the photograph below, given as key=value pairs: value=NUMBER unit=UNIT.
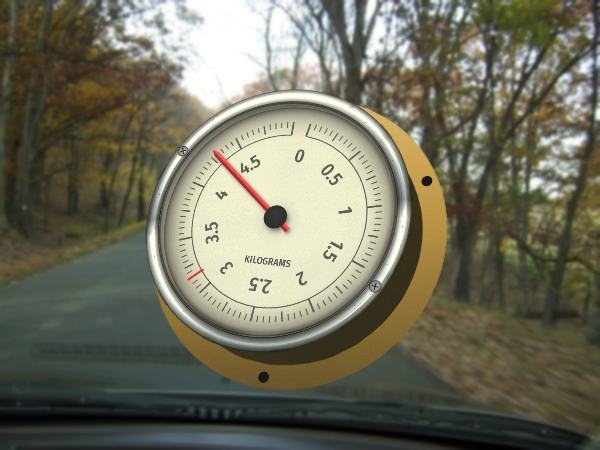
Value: value=4.3 unit=kg
